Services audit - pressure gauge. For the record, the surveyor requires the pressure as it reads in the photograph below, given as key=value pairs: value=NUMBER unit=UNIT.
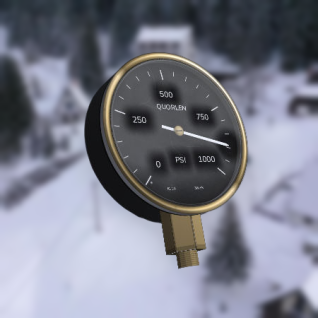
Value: value=900 unit=psi
